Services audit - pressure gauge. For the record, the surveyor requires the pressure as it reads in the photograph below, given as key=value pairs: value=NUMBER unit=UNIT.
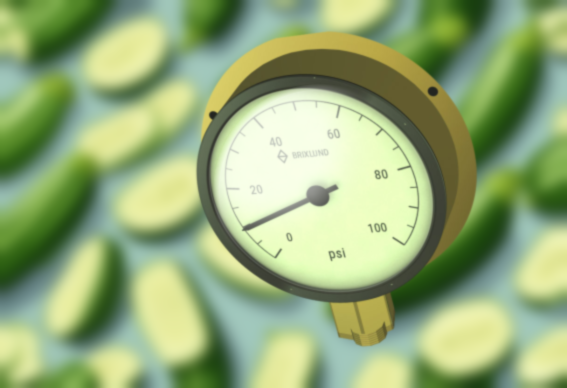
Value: value=10 unit=psi
